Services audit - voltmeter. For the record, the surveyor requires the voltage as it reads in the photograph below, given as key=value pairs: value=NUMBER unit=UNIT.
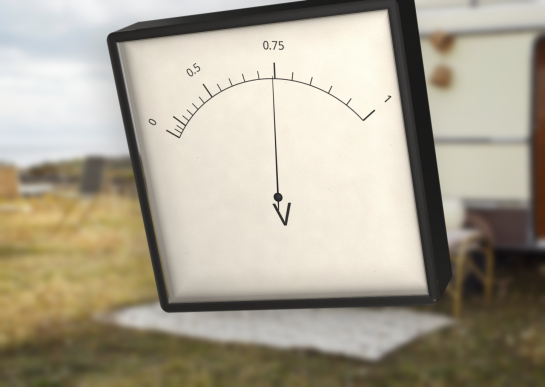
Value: value=0.75 unit=V
